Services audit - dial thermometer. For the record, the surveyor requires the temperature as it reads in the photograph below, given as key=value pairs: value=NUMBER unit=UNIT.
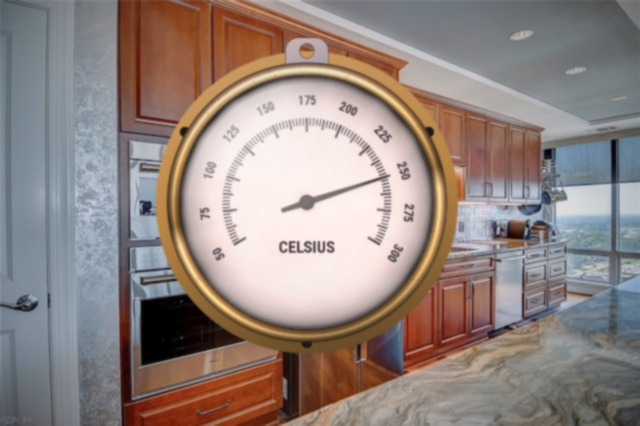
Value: value=250 unit=°C
